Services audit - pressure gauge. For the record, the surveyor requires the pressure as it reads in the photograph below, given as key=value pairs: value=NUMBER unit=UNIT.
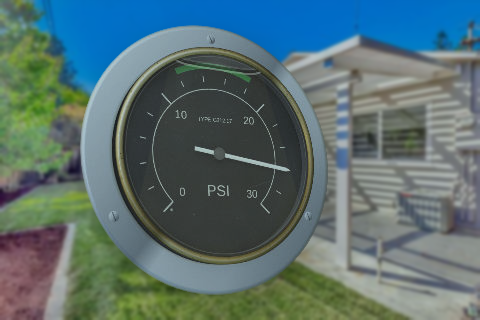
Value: value=26 unit=psi
